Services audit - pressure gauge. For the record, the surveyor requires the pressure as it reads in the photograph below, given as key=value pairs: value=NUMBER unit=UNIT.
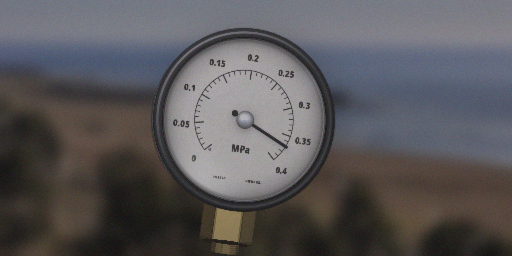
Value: value=0.37 unit=MPa
